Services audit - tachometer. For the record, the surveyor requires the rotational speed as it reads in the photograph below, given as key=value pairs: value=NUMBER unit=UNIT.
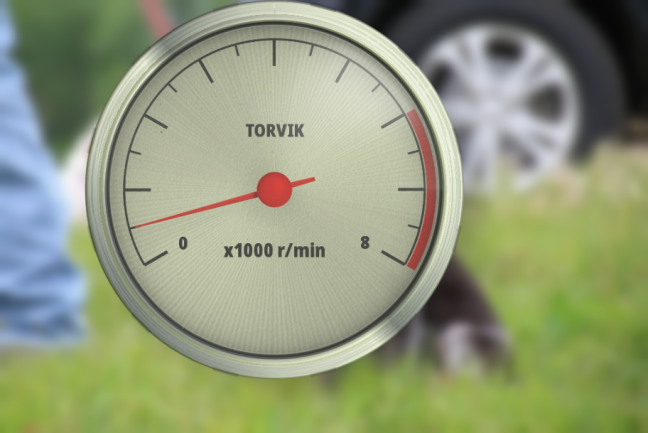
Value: value=500 unit=rpm
